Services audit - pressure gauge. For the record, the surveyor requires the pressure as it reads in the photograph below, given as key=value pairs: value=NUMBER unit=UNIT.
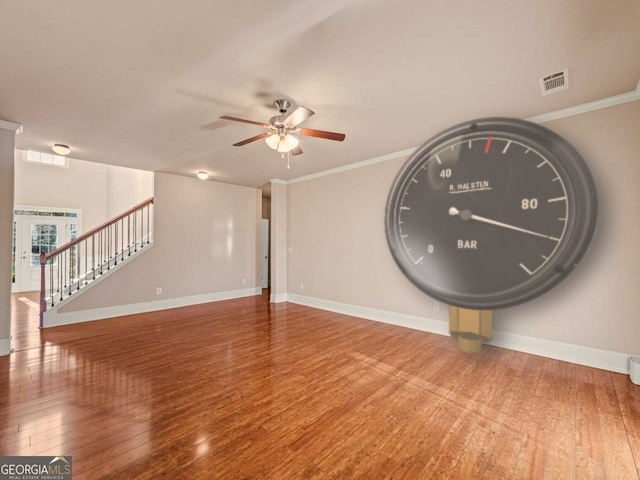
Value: value=90 unit=bar
